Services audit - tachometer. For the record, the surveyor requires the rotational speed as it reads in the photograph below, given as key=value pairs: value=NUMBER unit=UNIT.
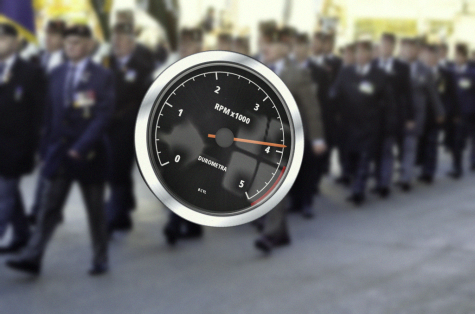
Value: value=3900 unit=rpm
